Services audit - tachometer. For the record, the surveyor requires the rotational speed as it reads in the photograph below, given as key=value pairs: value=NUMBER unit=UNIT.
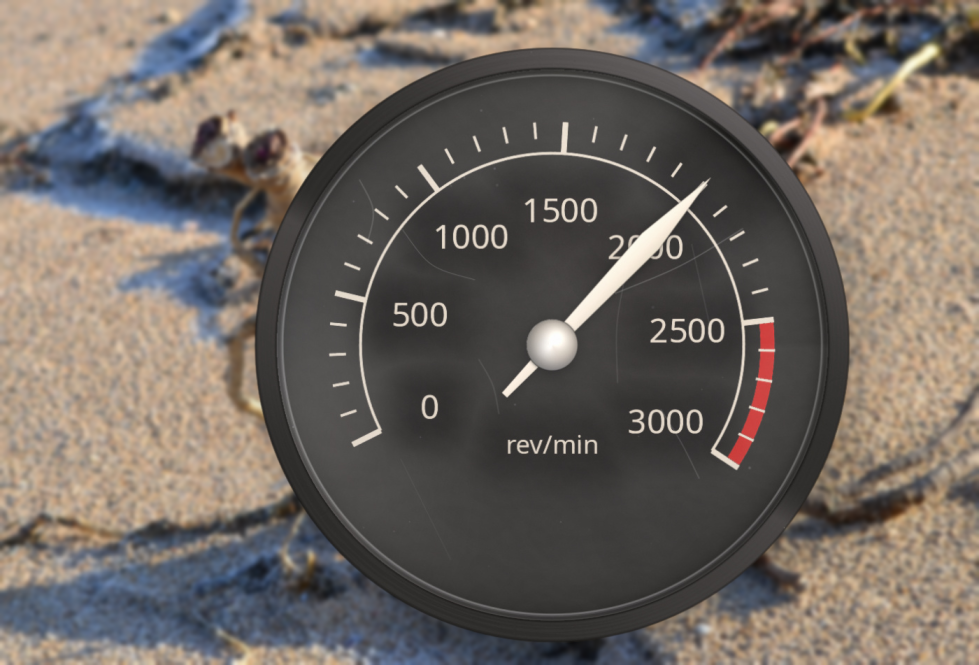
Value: value=2000 unit=rpm
